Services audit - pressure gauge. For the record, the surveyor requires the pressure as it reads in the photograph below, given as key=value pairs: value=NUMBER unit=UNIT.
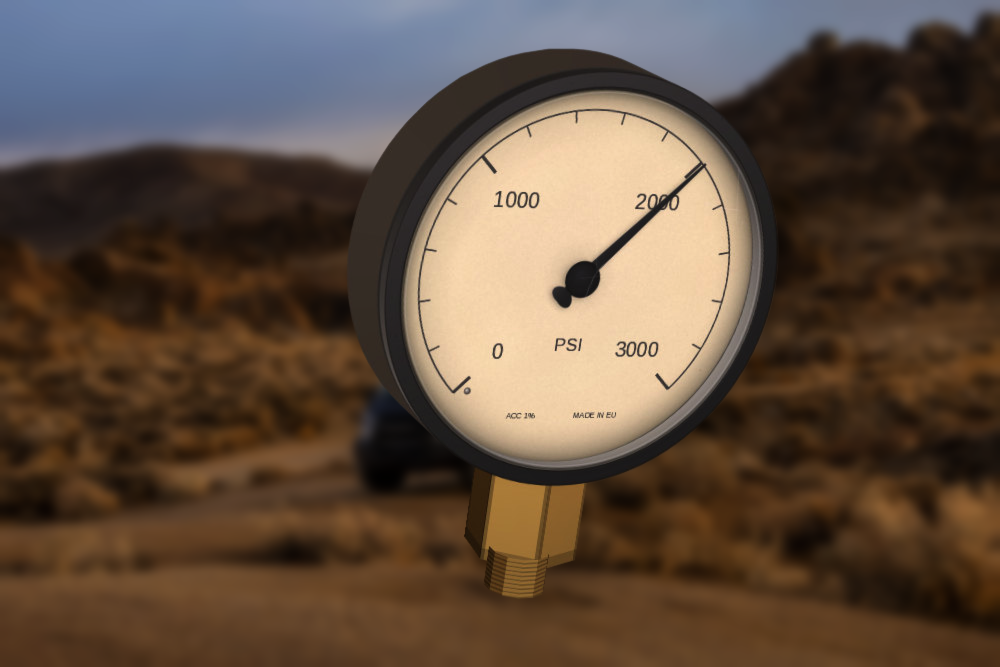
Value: value=2000 unit=psi
